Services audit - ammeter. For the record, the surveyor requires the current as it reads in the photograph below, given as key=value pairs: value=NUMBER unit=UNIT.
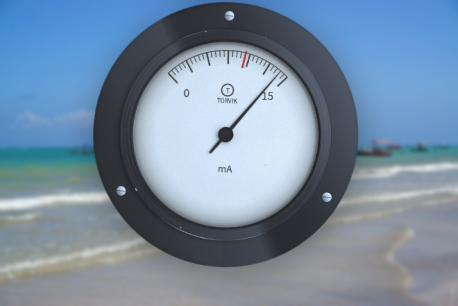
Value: value=14 unit=mA
